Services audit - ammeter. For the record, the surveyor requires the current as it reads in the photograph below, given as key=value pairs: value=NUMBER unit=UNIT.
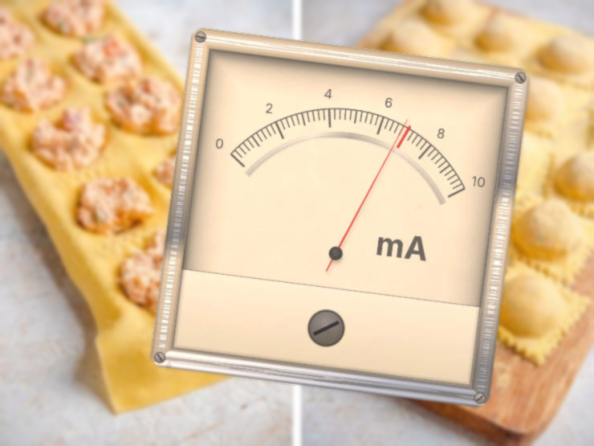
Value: value=6.8 unit=mA
